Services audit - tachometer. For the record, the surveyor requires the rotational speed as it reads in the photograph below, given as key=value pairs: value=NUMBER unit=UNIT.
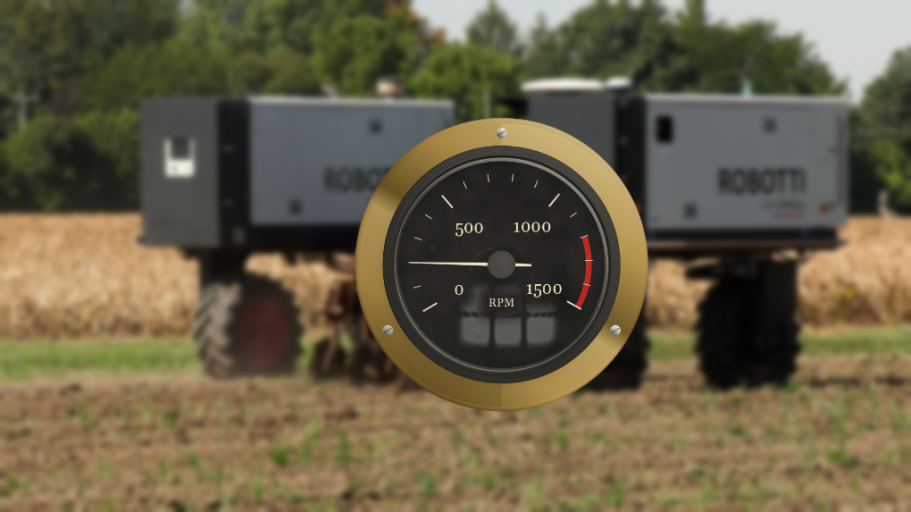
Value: value=200 unit=rpm
